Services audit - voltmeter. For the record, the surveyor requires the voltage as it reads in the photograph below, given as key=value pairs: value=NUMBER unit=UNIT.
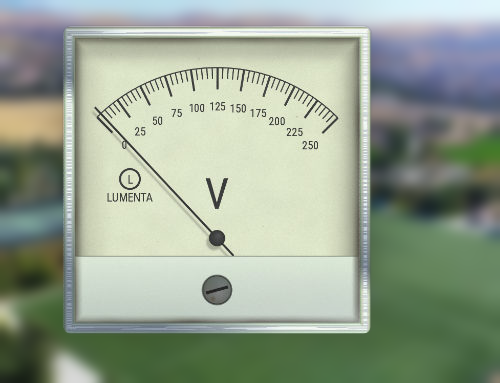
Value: value=5 unit=V
